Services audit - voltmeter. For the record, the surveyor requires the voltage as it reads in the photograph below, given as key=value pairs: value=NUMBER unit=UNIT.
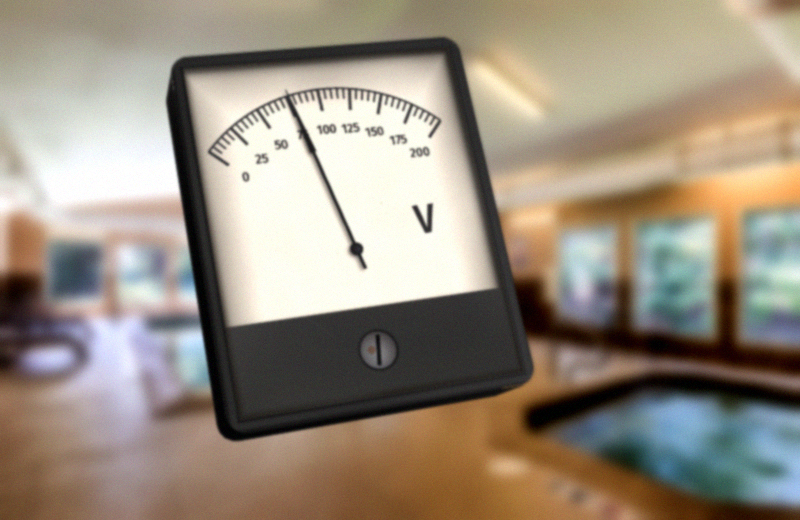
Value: value=75 unit=V
